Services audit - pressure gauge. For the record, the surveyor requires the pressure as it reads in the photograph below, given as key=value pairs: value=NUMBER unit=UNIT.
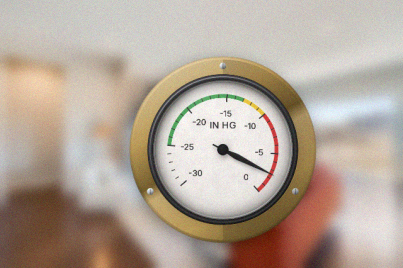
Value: value=-2.5 unit=inHg
